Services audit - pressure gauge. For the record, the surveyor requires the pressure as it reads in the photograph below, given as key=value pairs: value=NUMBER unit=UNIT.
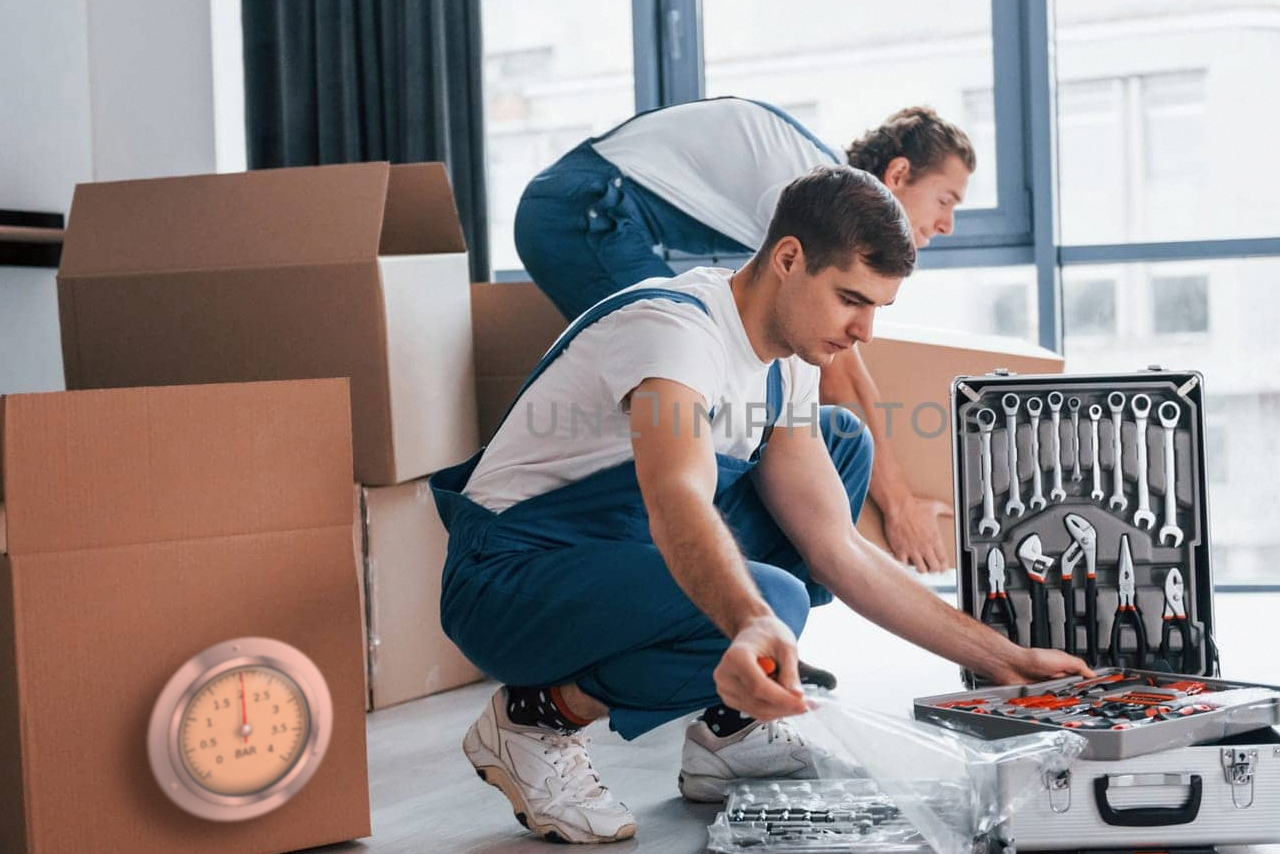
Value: value=2 unit=bar
